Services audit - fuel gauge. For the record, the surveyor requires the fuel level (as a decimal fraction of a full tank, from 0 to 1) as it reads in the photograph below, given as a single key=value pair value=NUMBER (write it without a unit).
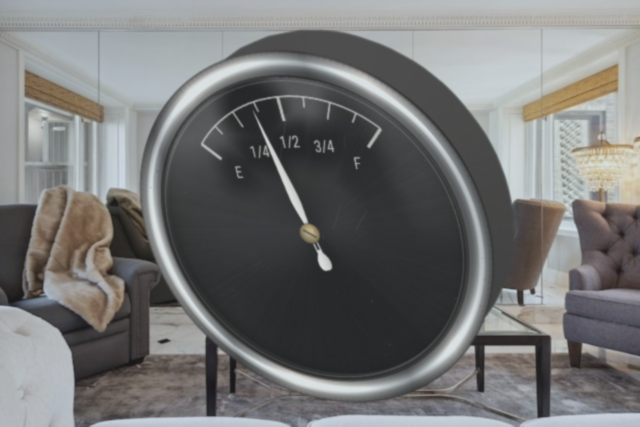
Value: value=0.375
